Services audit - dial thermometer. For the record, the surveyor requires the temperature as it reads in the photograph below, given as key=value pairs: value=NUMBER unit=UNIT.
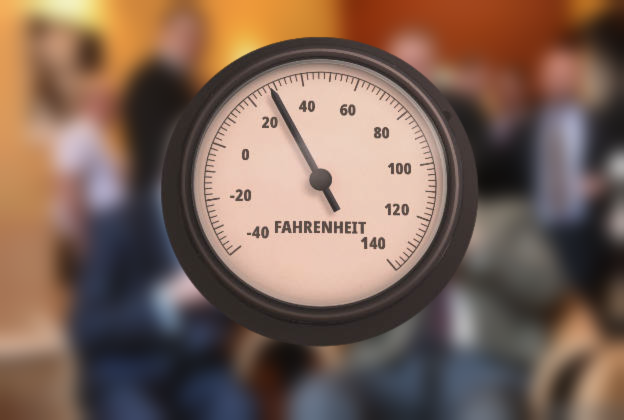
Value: value=28 unit=°F
